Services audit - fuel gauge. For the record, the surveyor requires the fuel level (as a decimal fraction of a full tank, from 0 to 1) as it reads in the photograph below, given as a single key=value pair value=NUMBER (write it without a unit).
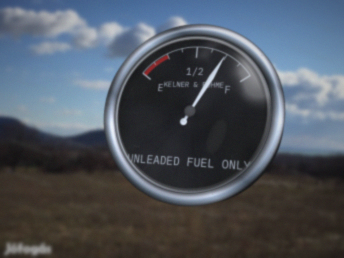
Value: value=0.75
